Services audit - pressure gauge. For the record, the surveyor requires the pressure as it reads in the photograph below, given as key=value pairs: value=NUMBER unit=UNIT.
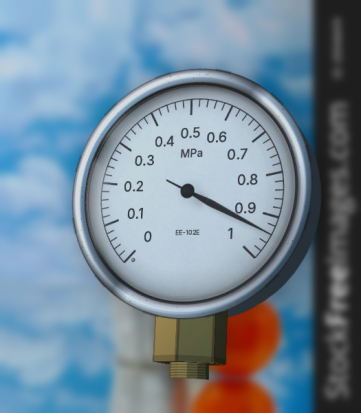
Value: value=0.94 unit=MPa
